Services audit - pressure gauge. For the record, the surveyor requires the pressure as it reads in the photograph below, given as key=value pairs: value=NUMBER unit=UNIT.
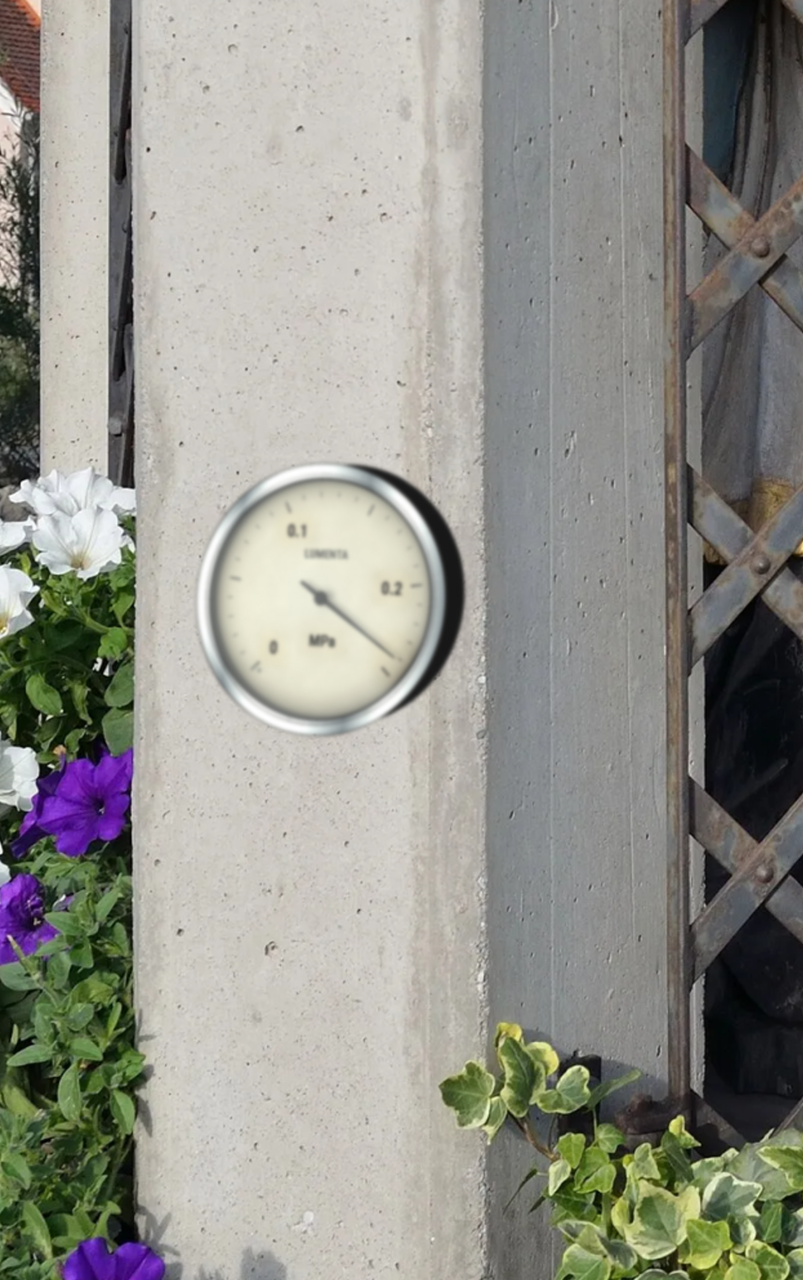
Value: value=0.24 unit=MPa
